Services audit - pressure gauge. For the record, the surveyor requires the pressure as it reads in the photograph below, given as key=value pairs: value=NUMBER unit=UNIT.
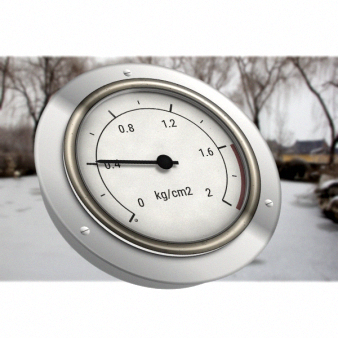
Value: value=0.4 unit=kg/cm²
